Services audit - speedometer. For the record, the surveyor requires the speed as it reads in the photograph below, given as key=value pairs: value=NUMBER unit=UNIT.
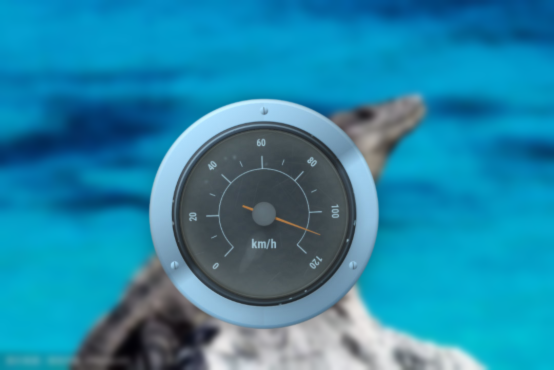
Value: value=110 unit=km/h
